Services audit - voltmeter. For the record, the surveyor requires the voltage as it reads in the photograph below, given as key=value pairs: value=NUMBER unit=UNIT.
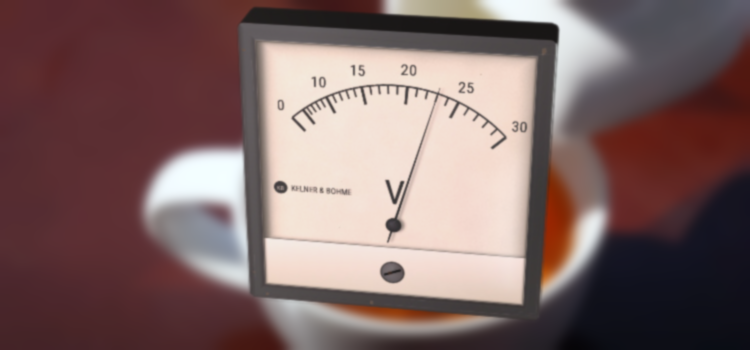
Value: value=23 unit=V
